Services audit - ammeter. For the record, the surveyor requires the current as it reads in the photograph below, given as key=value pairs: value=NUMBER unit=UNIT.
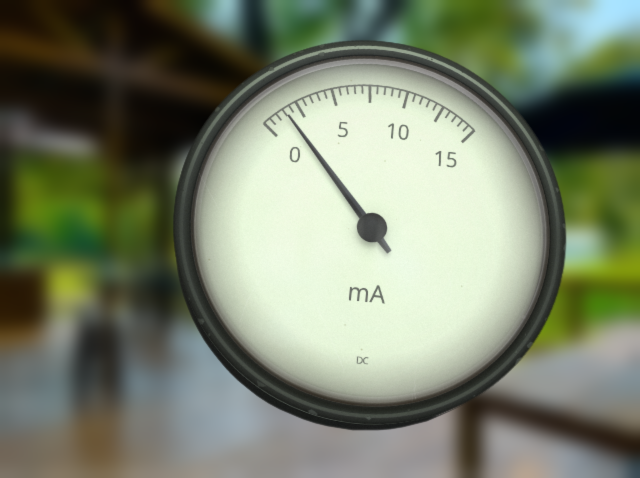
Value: value=1.5 unit=mA
